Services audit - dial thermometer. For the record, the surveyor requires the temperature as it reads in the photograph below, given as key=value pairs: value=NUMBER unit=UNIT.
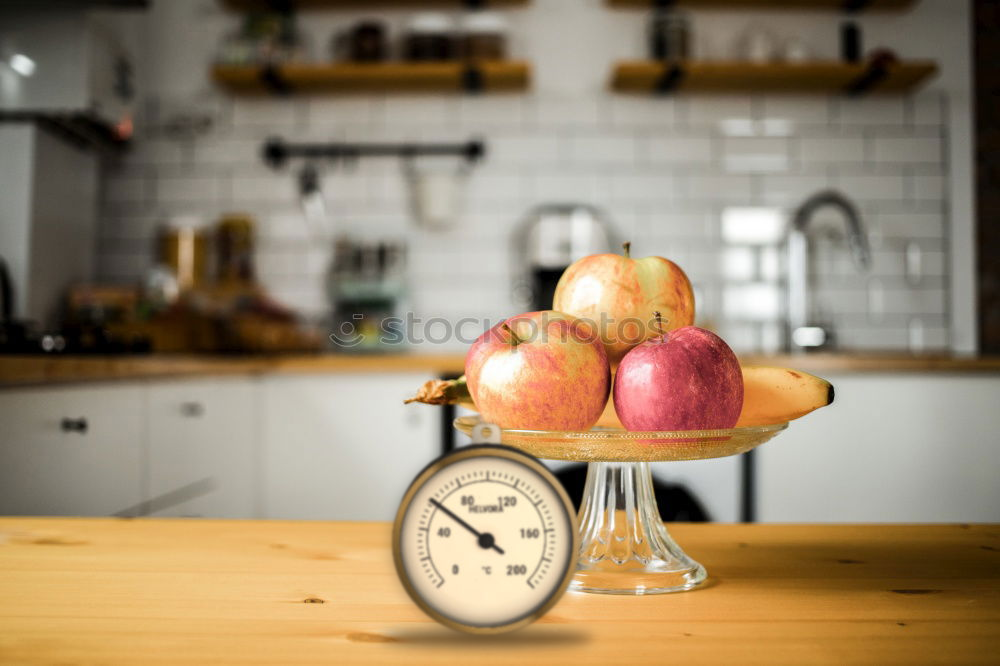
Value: value=60 unit=°C
